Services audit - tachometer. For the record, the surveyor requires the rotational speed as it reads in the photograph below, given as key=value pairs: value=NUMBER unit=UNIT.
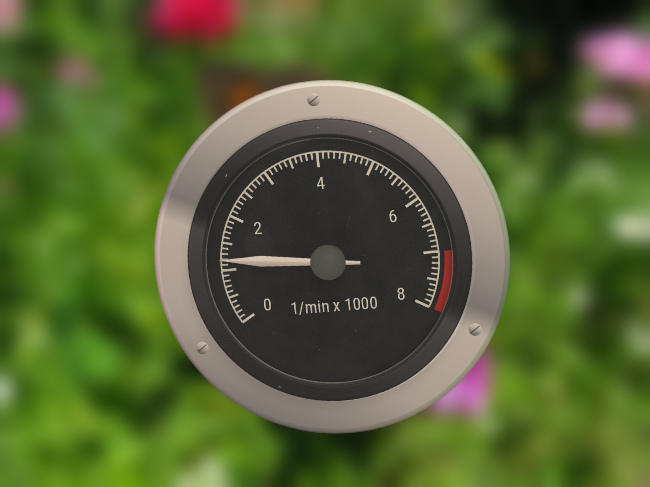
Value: value=1200 unit=rpm
